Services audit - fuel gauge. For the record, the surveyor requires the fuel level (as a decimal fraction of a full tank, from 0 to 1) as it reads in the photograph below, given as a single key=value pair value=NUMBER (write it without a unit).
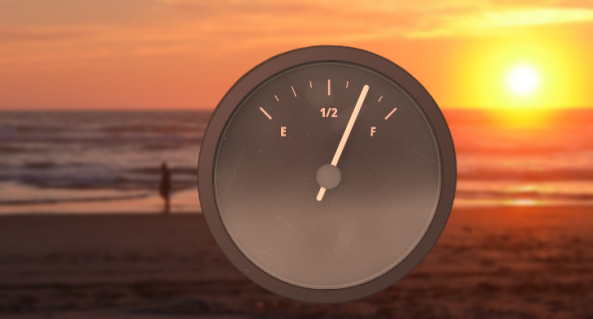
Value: value=0.75
